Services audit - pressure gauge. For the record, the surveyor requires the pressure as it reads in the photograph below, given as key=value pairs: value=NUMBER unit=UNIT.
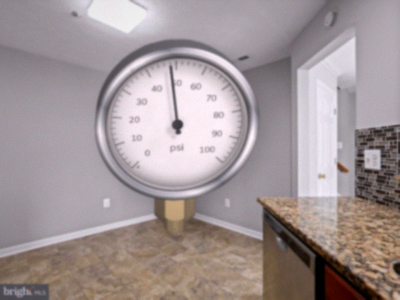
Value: value=48 unit=psi
